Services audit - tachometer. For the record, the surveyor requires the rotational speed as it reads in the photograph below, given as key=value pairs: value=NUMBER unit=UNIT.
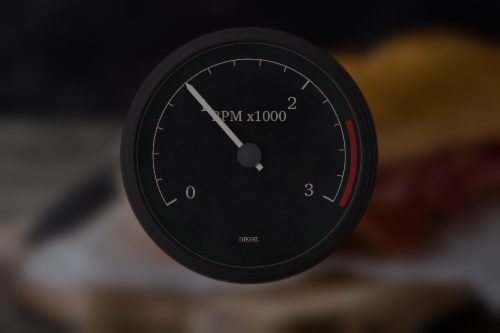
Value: value=1000 unit=rpm
